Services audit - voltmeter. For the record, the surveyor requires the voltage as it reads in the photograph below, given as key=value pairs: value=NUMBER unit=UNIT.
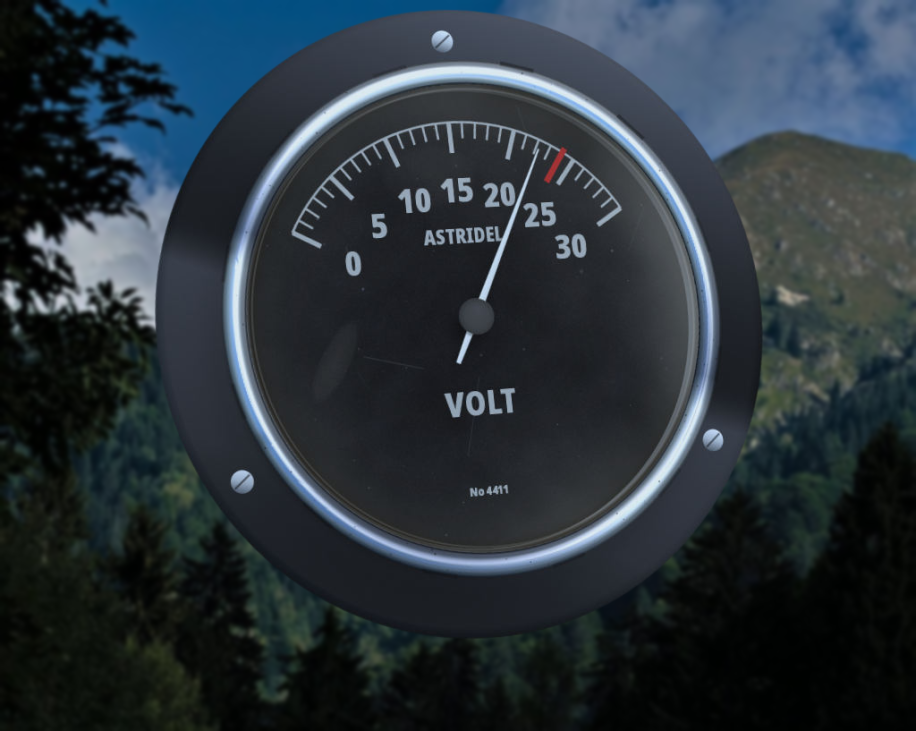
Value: value=22 unit=V
